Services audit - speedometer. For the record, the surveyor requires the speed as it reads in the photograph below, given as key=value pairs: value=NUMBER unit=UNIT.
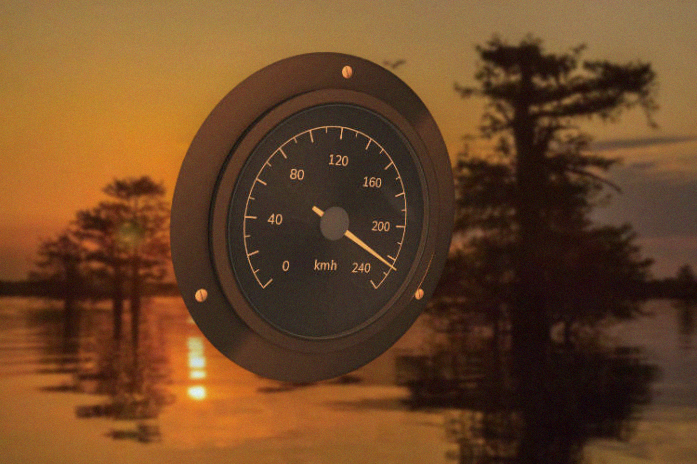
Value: value=225 unit=km/h
